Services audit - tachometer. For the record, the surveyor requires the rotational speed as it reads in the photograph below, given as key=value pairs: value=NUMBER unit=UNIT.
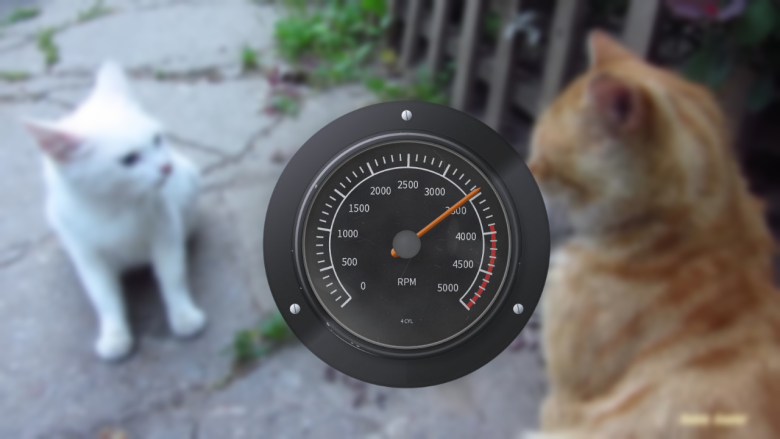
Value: value=3450 unit=rpm
